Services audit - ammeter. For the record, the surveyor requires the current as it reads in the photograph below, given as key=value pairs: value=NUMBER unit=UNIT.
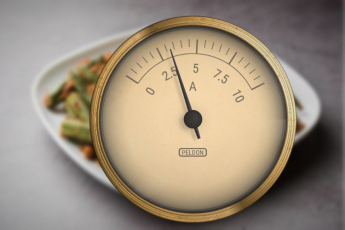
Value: value=3.25 unit=A
